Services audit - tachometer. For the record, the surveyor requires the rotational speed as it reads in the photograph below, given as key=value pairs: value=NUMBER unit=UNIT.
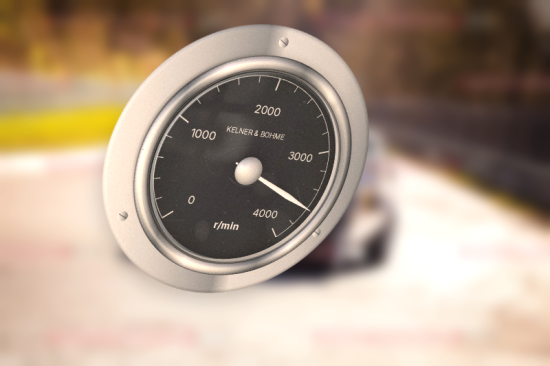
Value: value=3600 unit=rpm
